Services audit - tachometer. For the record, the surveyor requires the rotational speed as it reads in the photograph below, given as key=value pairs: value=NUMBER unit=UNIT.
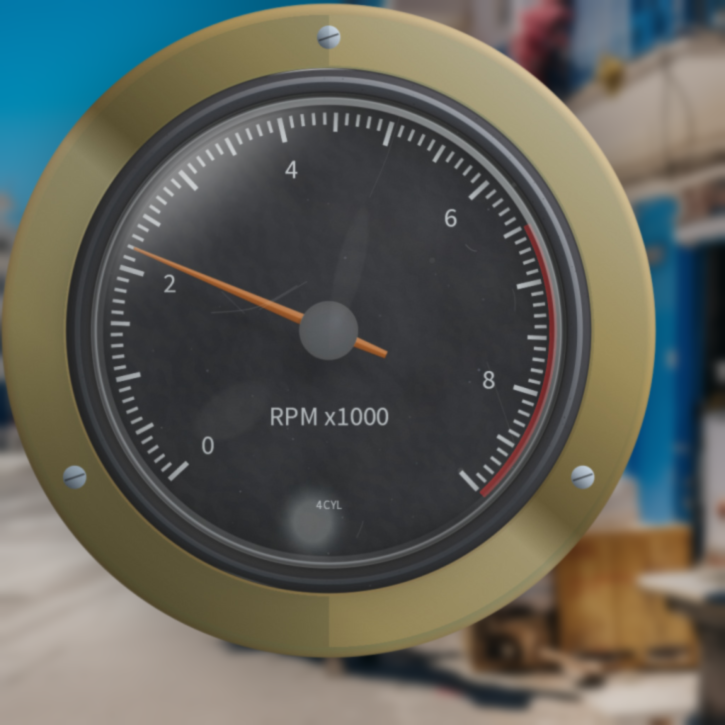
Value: value=2200 unit=rpm
